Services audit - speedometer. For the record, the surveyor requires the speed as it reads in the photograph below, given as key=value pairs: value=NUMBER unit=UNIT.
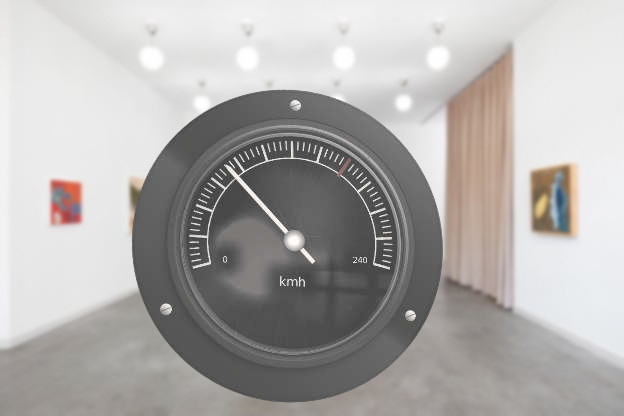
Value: value=72 unit=km/h
